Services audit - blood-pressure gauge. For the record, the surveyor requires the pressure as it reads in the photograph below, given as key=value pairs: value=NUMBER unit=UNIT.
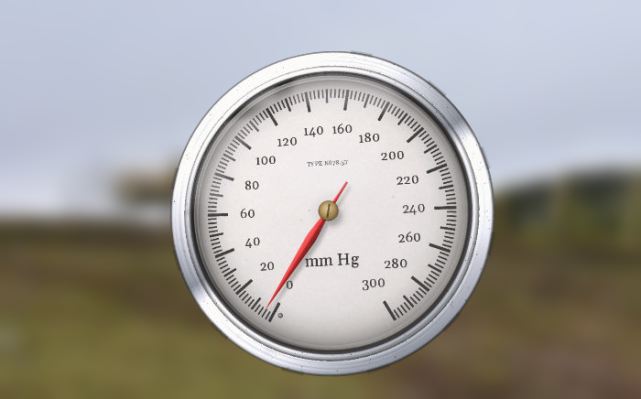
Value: value=4 unit=mmHg
